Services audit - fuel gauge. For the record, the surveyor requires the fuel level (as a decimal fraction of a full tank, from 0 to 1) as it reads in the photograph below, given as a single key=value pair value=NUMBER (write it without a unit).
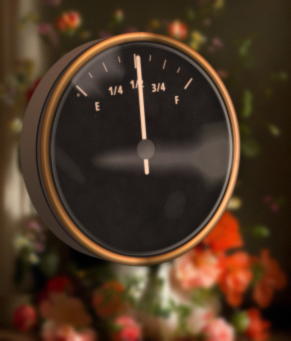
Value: value=0.5
